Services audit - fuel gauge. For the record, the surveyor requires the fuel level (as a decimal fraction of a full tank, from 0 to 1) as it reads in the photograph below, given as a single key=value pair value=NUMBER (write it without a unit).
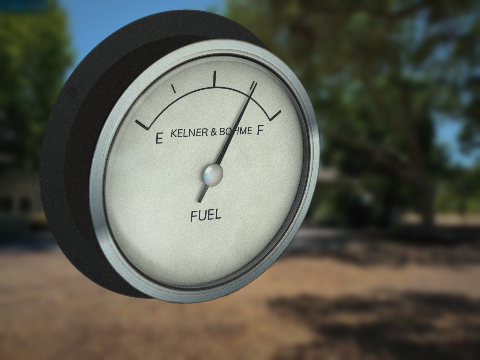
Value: value=0.75
